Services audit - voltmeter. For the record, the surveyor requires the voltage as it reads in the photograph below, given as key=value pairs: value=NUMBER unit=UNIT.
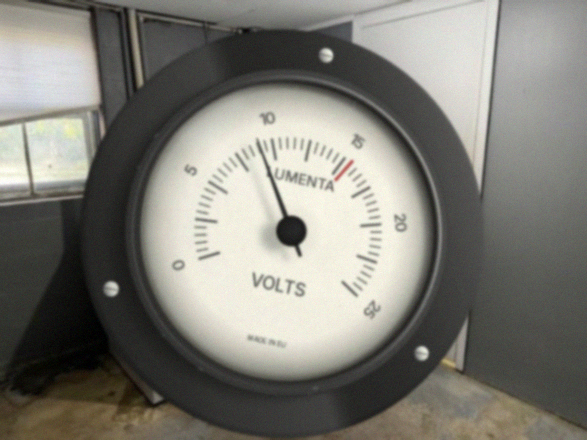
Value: value=9 unit=V
